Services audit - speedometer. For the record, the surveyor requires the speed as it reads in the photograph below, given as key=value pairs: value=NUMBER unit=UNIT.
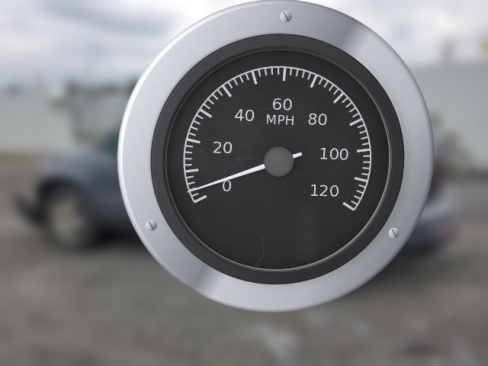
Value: value=4 unit=mph
